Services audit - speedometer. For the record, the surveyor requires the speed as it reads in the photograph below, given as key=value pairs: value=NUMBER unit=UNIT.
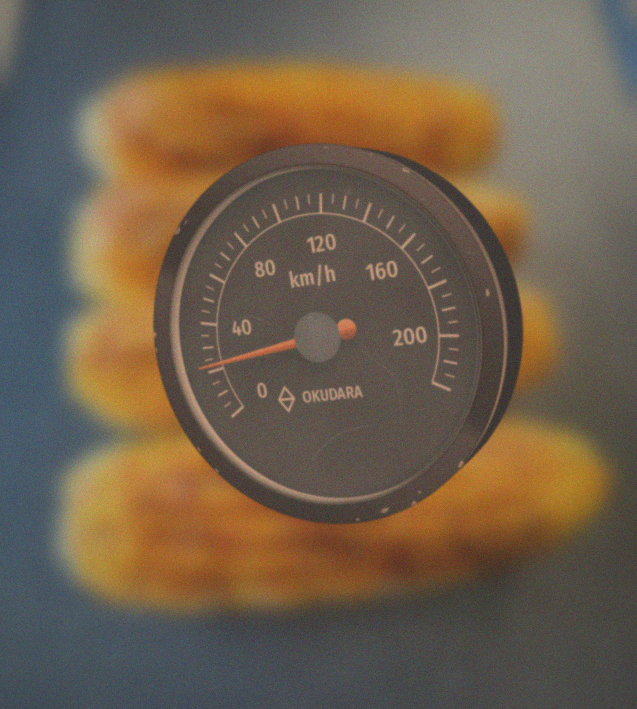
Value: value=22.5 unit=km/h
